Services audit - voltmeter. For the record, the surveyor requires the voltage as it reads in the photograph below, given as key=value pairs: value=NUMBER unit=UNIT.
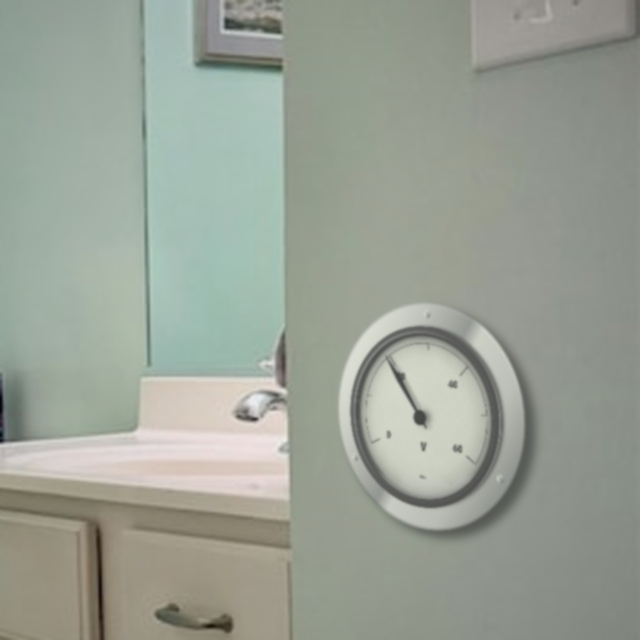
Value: value=20 unit=V
